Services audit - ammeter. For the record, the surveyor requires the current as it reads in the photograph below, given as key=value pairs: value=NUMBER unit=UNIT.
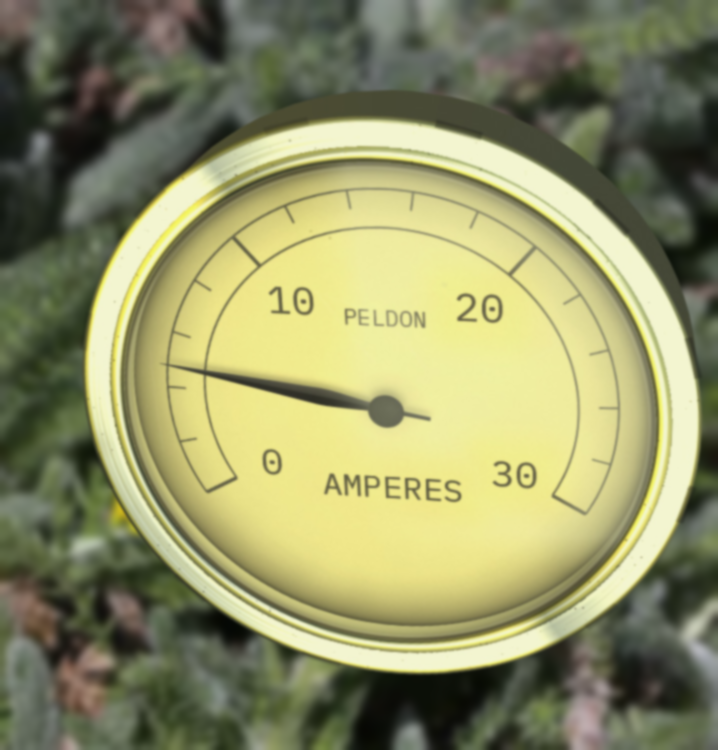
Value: value=5 unit=A
